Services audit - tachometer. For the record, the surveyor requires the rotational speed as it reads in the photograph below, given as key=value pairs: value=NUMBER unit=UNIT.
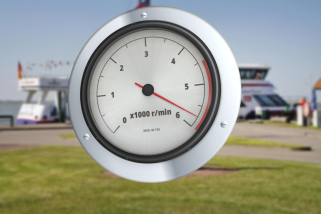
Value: value=5750 unit=rpm
